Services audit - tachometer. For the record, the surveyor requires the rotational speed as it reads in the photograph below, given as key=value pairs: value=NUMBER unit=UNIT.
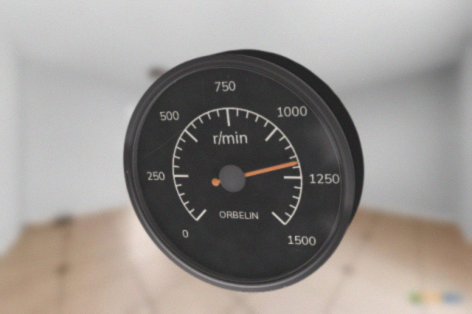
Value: value=1175 unit=rpm
